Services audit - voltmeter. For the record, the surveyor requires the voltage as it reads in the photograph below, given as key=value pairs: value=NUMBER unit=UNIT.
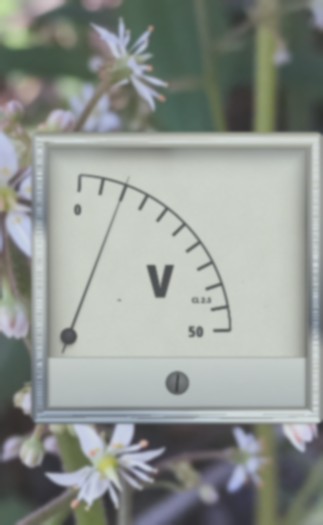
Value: value=10 unit=V
